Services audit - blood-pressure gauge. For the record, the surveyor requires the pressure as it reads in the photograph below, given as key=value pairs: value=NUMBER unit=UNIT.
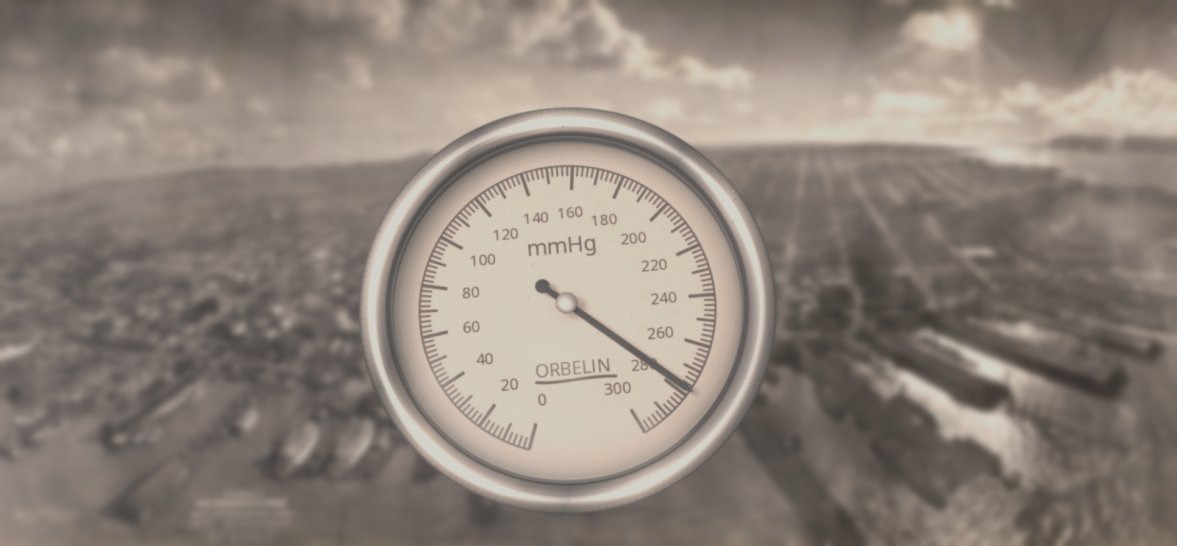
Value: value=278 unit=mmHg
